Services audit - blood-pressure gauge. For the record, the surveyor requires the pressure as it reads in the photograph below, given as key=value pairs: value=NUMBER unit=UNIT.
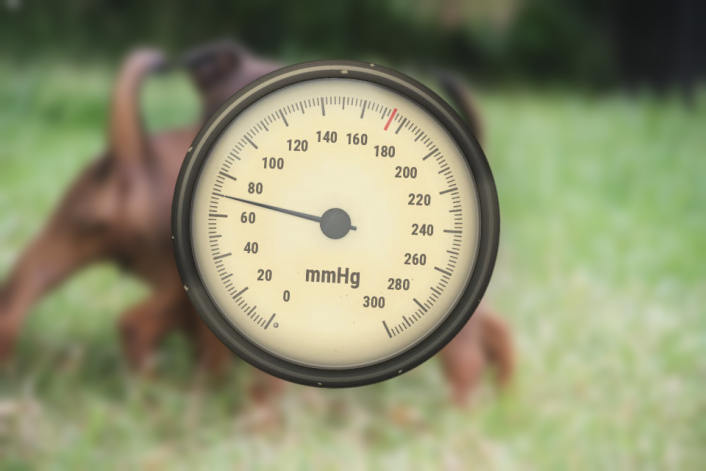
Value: value=70 unit=mmHg
